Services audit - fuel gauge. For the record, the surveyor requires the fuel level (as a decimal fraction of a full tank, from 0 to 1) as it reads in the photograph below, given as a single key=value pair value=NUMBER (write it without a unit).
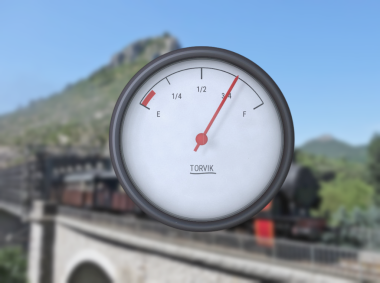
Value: value=0.75
